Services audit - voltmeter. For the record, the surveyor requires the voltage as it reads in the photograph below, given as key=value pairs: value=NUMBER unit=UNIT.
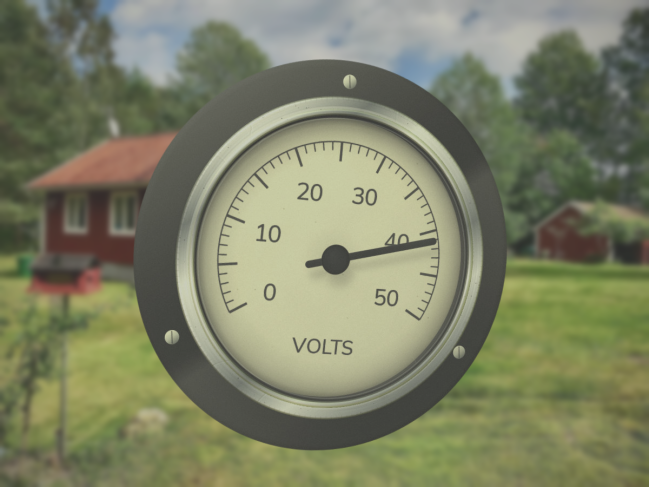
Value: value=41 unit=V
